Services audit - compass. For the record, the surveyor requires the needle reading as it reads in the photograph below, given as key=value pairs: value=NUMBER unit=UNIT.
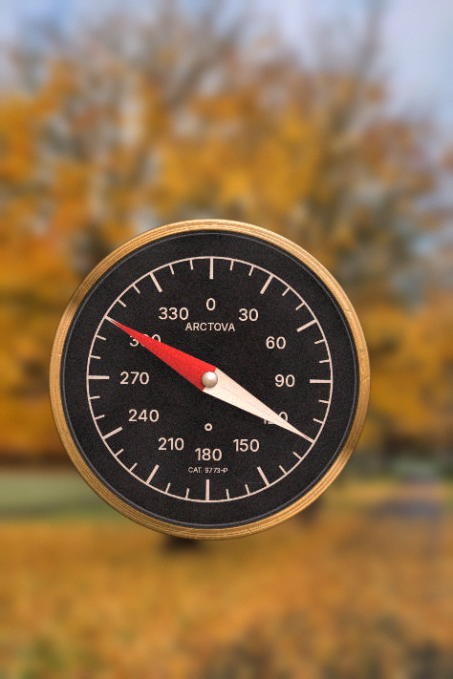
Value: value=300 unit=°
